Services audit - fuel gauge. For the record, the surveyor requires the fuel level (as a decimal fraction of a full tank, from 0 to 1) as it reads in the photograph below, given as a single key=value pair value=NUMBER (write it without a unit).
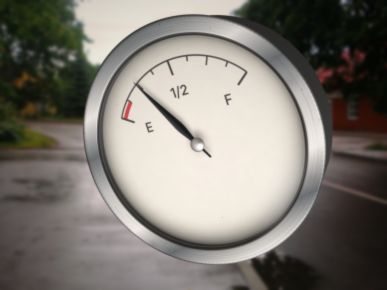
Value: value=0.25
